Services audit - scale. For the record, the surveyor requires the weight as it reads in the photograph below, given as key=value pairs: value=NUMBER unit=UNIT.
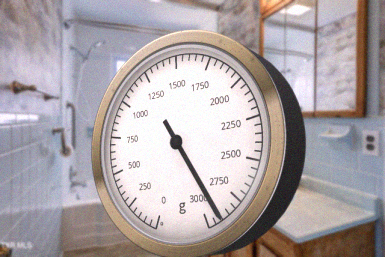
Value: value=2900 unit=g
